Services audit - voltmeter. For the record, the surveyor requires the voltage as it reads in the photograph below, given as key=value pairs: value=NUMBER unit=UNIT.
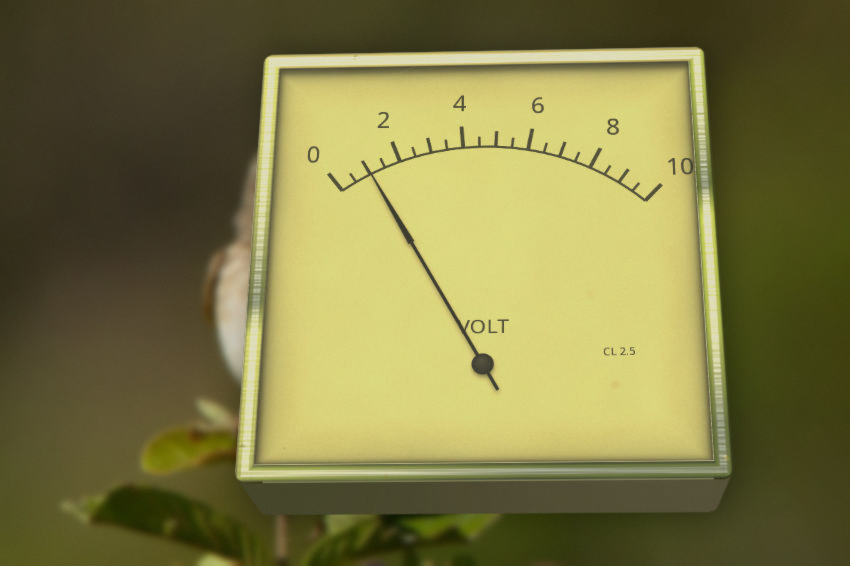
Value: value=1 unit=V
